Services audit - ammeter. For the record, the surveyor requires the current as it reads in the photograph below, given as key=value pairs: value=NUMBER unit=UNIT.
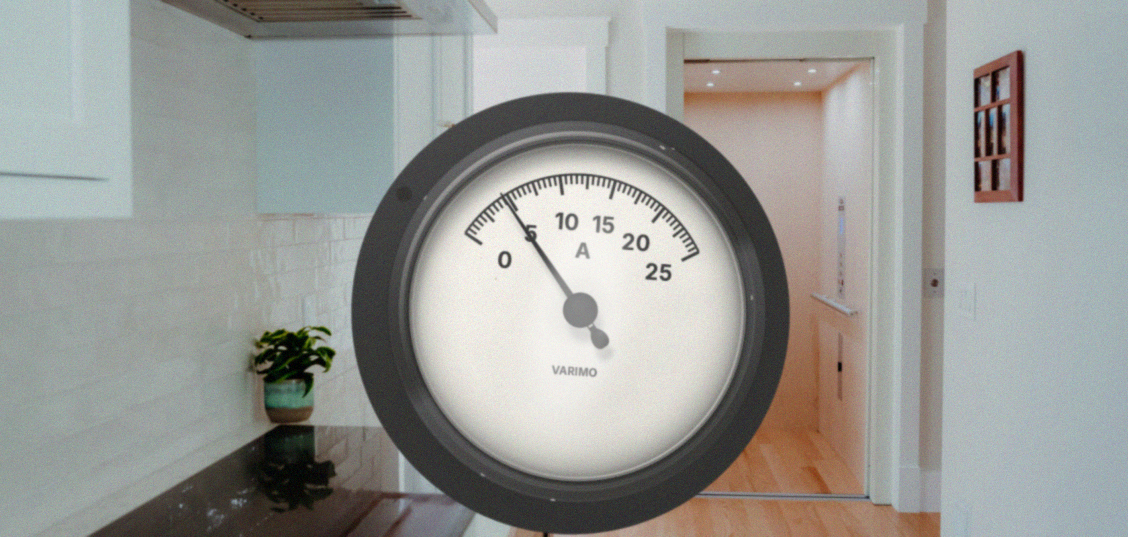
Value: value=4.5 unit=A
